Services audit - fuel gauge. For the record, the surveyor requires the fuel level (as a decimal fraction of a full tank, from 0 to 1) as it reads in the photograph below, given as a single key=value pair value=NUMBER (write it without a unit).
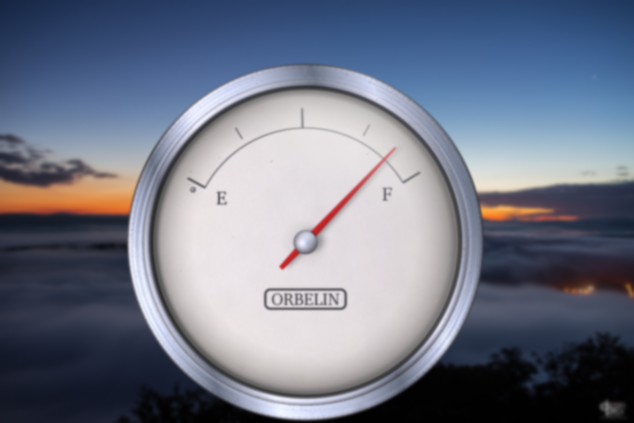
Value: value=0.875
